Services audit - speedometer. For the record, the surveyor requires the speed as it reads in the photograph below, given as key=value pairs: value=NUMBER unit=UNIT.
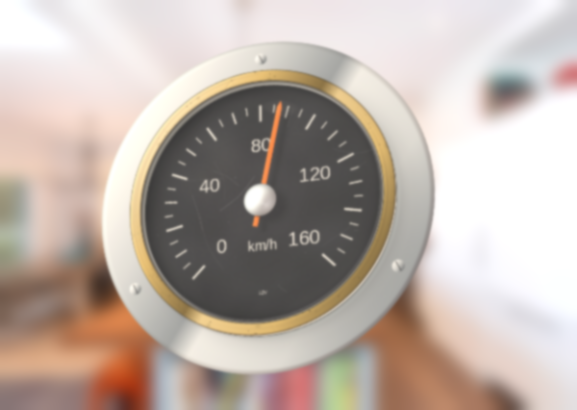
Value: value=87.5 unit=km/h
